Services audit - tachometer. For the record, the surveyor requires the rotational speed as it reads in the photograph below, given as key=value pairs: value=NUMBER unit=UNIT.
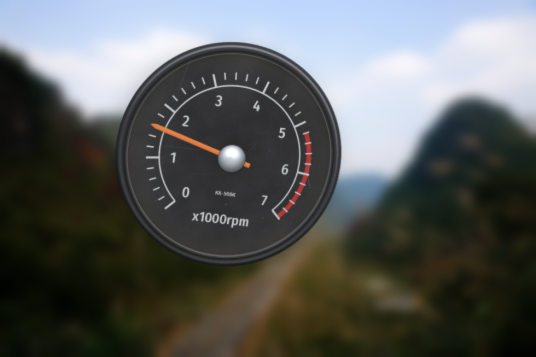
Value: value=1600 unit=rpm
